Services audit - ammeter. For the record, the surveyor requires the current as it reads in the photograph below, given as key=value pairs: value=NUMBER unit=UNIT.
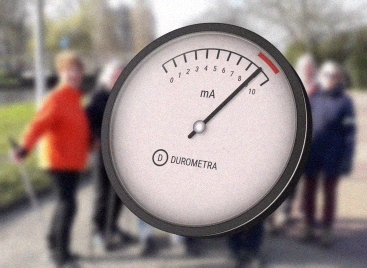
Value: value=9 unit=mA
